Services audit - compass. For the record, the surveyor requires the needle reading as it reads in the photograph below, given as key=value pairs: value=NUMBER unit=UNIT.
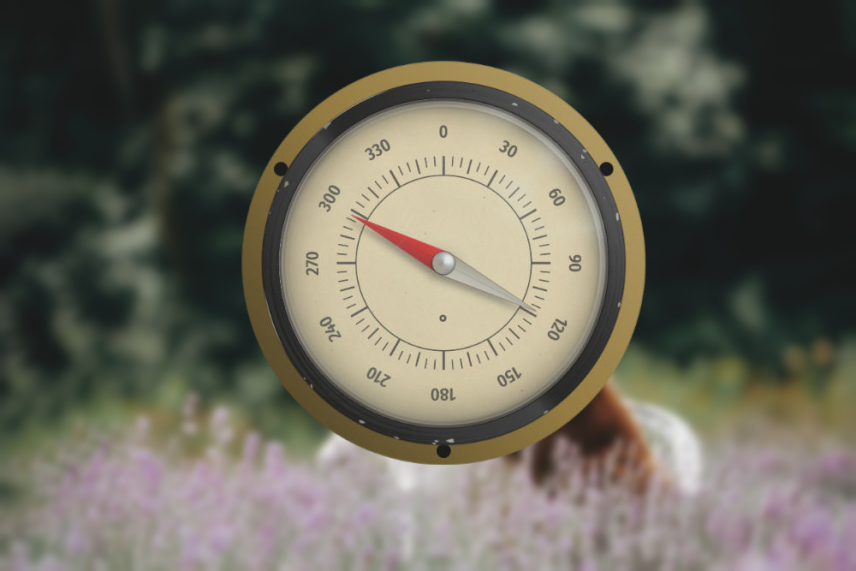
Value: value=297.5 unit=°
